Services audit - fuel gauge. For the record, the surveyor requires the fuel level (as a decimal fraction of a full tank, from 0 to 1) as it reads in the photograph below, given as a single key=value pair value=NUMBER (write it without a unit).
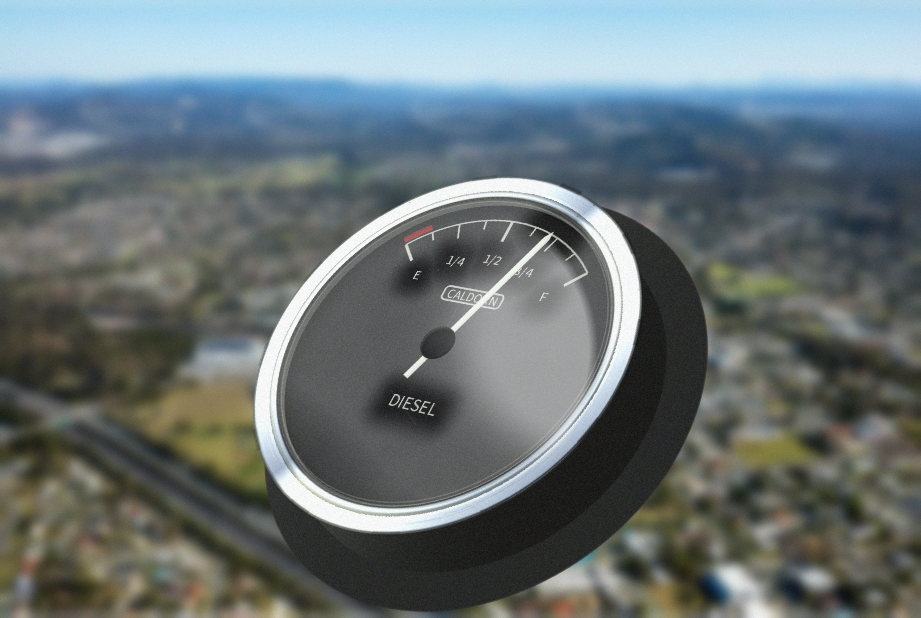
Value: value=0.75
